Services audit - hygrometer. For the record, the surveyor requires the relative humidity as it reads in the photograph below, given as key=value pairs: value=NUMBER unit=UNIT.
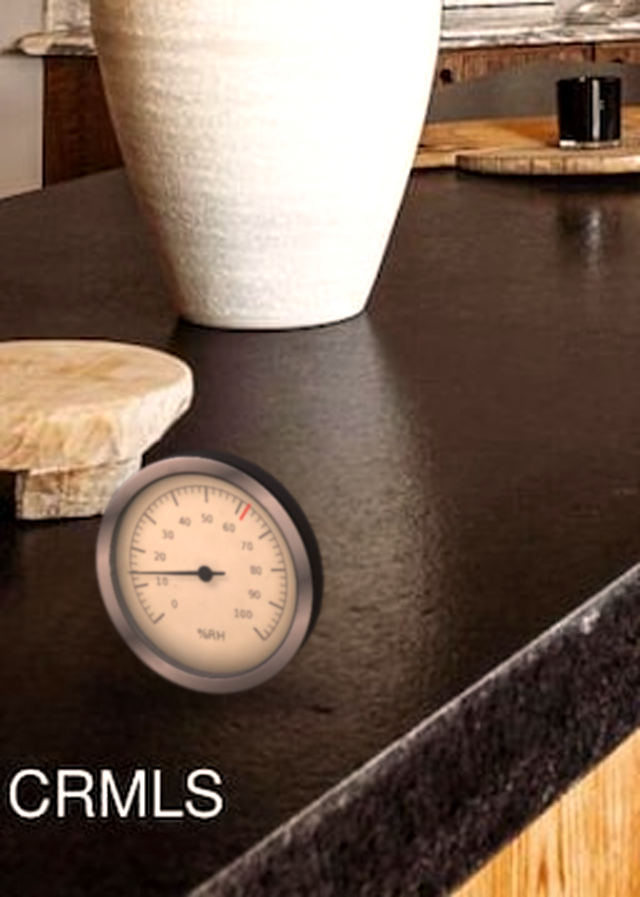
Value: value=14 unit=%
